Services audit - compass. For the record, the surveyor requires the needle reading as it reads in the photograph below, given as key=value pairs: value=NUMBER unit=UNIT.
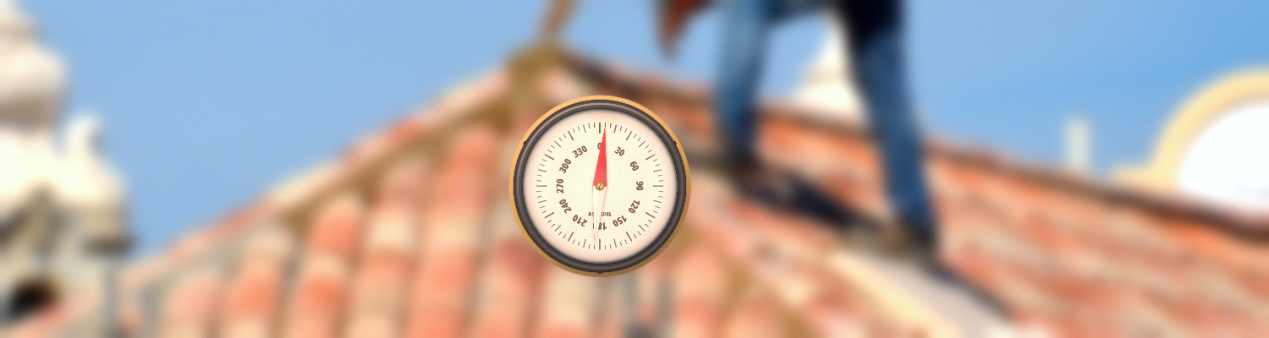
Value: value=5 unit=°
